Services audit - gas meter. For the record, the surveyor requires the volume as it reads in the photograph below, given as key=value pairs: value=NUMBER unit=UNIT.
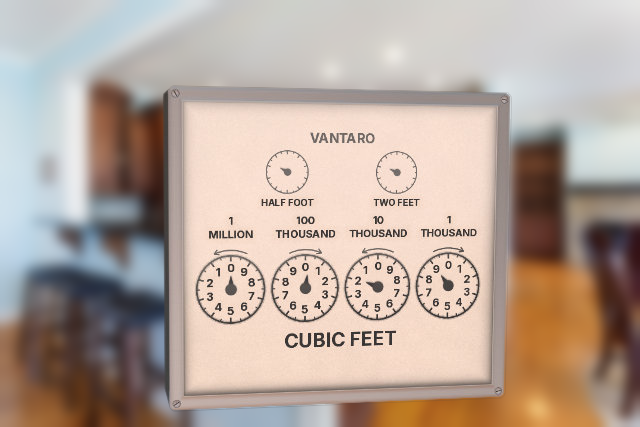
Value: value=1900 unit=ft³
